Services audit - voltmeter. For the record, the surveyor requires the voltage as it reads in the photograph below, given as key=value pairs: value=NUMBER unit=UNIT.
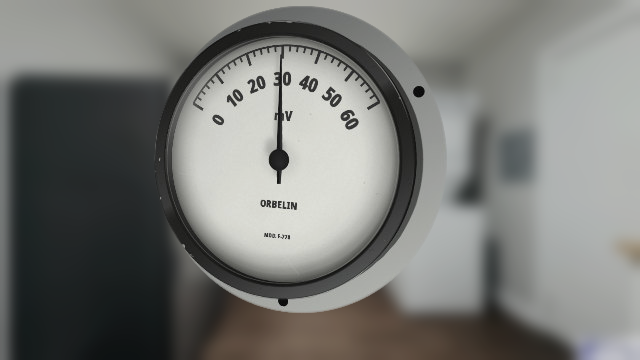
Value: value=30 unit=mV
